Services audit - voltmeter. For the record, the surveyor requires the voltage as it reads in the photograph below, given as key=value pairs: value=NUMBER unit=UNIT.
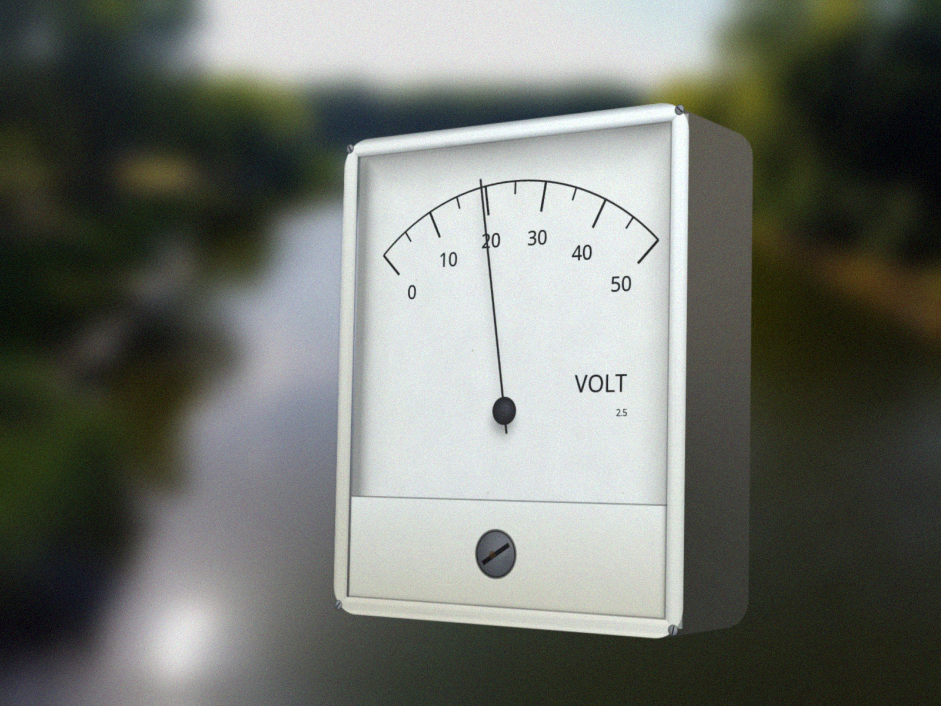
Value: value=20 unit=V
